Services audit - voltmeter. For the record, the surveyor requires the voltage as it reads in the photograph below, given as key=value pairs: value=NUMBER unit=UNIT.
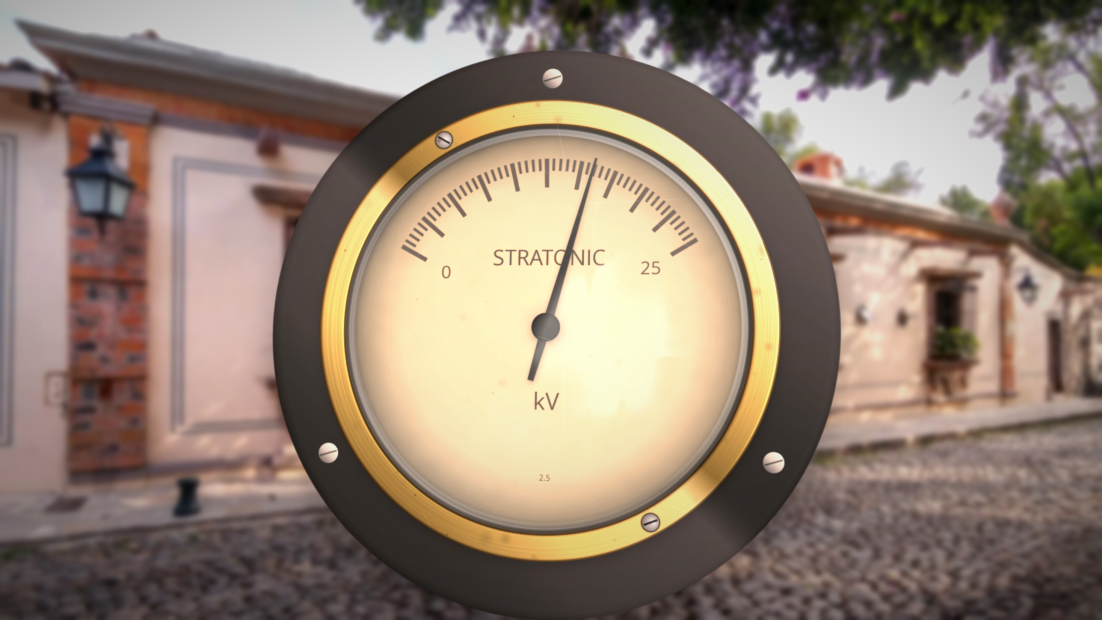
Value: value=16 unit=kV
